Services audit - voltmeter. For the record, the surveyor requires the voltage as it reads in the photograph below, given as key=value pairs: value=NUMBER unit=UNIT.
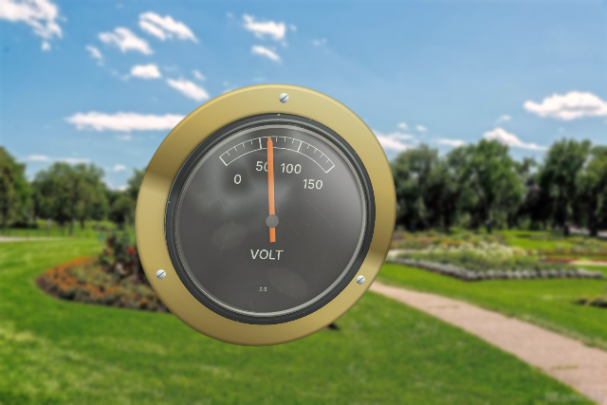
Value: value=60 unit=V
